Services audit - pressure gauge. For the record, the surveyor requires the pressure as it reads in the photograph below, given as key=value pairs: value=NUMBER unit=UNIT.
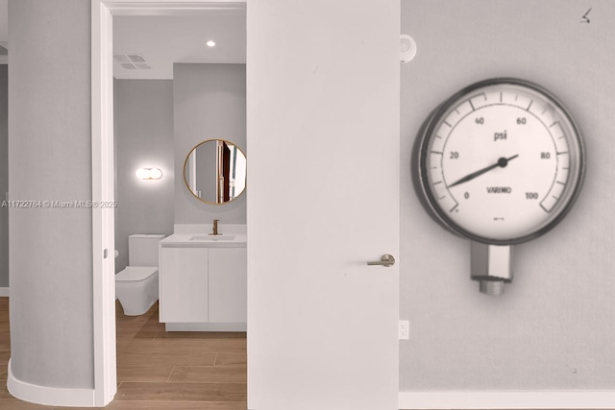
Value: value=7.5 unit=psi
